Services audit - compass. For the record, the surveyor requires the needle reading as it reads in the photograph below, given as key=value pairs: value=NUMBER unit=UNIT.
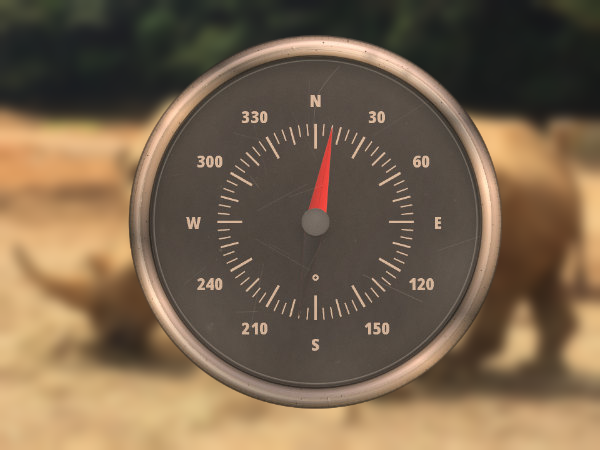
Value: value=10 unit=°
